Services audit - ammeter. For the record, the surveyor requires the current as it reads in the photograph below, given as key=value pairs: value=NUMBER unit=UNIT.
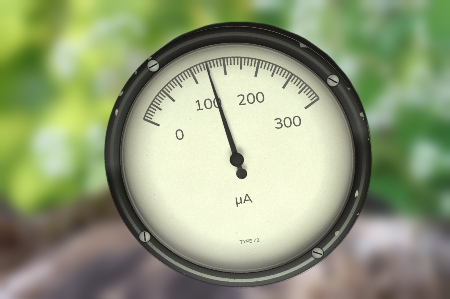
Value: value=125 unit=µA
